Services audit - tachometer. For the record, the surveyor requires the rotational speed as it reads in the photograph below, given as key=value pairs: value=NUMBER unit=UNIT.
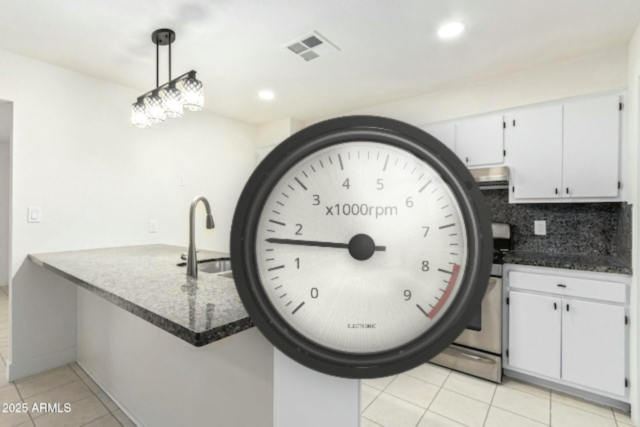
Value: value=1600 unit=rpm
